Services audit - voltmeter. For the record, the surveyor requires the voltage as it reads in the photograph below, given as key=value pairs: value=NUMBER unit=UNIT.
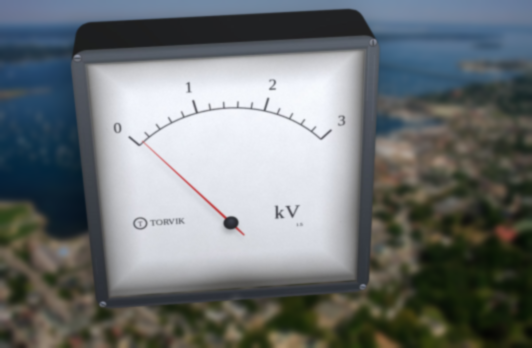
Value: value=0.1 unit=kV
